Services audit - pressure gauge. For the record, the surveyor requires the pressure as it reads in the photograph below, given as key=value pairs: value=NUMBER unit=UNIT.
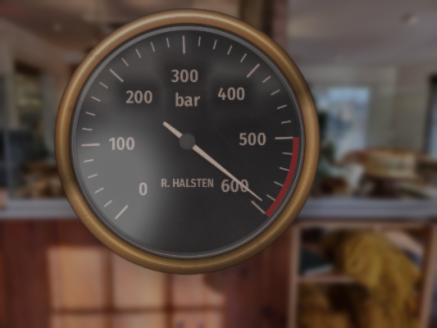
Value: value=590 unit=bar
